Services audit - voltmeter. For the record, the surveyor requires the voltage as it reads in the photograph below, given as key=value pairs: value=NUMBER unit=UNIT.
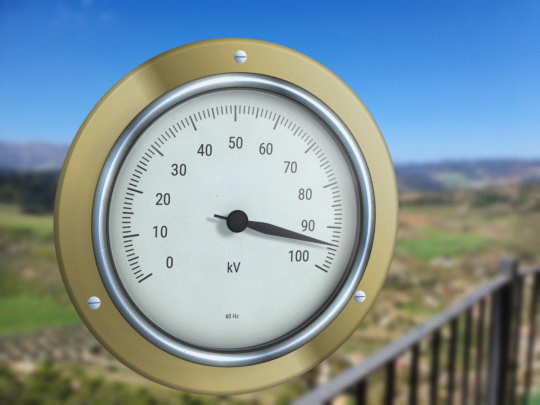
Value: value=94 unit=kV
